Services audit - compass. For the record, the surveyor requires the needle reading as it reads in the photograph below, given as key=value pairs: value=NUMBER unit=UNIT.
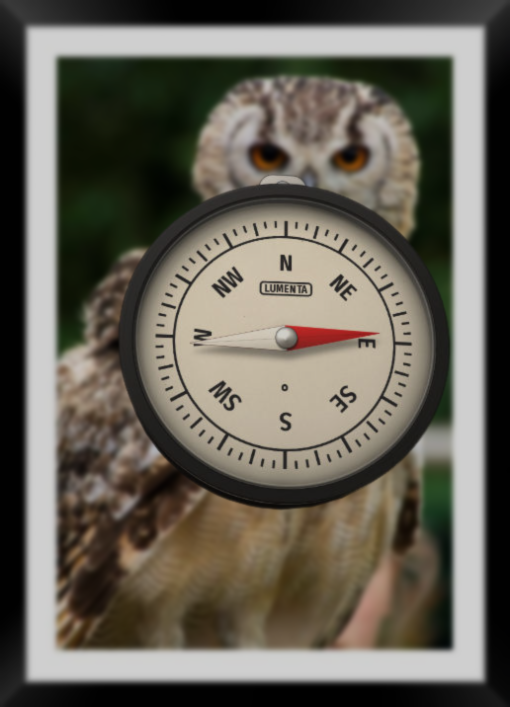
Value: value=85 unit=°
